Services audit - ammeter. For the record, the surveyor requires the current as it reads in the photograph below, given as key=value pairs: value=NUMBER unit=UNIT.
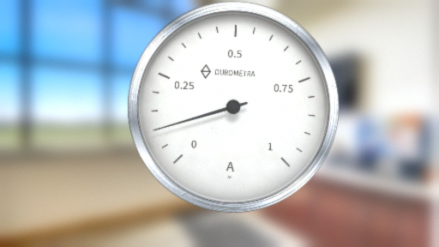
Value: value=0.1 unit=A
